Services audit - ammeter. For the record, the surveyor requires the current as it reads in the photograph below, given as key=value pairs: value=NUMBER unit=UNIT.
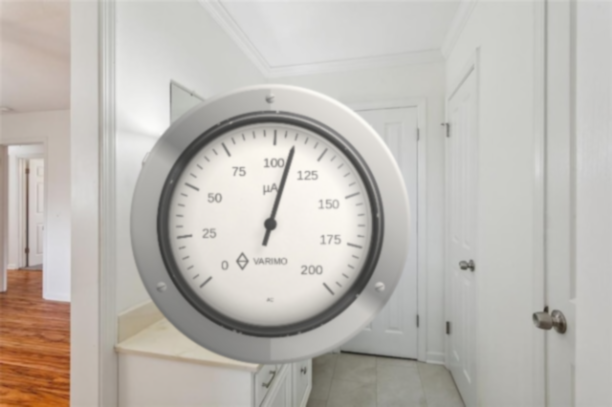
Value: value=110 unit=µA
